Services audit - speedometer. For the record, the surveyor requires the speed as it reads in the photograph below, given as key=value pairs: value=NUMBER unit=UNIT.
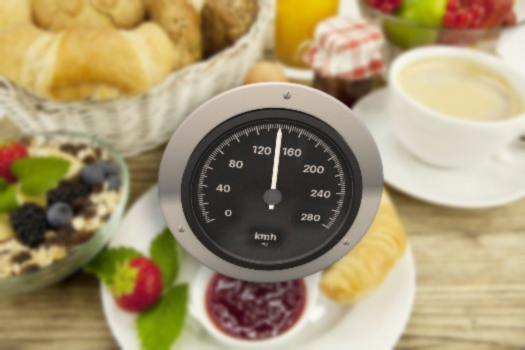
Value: value=140 unit=km/h
